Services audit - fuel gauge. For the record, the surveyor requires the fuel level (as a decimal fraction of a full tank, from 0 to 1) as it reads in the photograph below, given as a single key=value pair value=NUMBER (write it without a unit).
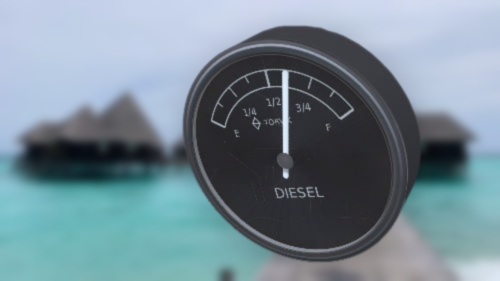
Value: value=0.625
